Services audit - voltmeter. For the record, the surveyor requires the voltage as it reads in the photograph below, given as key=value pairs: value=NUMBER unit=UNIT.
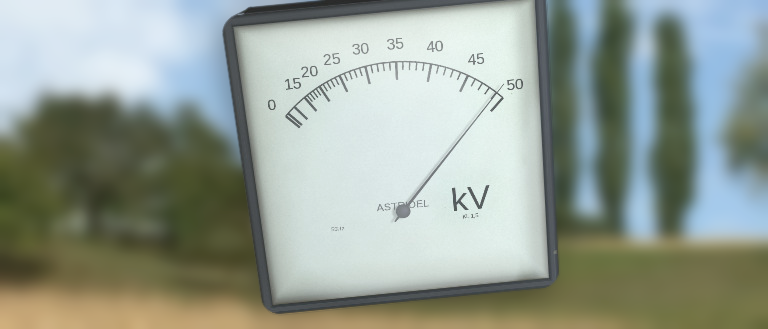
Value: value=49 unit=kV
